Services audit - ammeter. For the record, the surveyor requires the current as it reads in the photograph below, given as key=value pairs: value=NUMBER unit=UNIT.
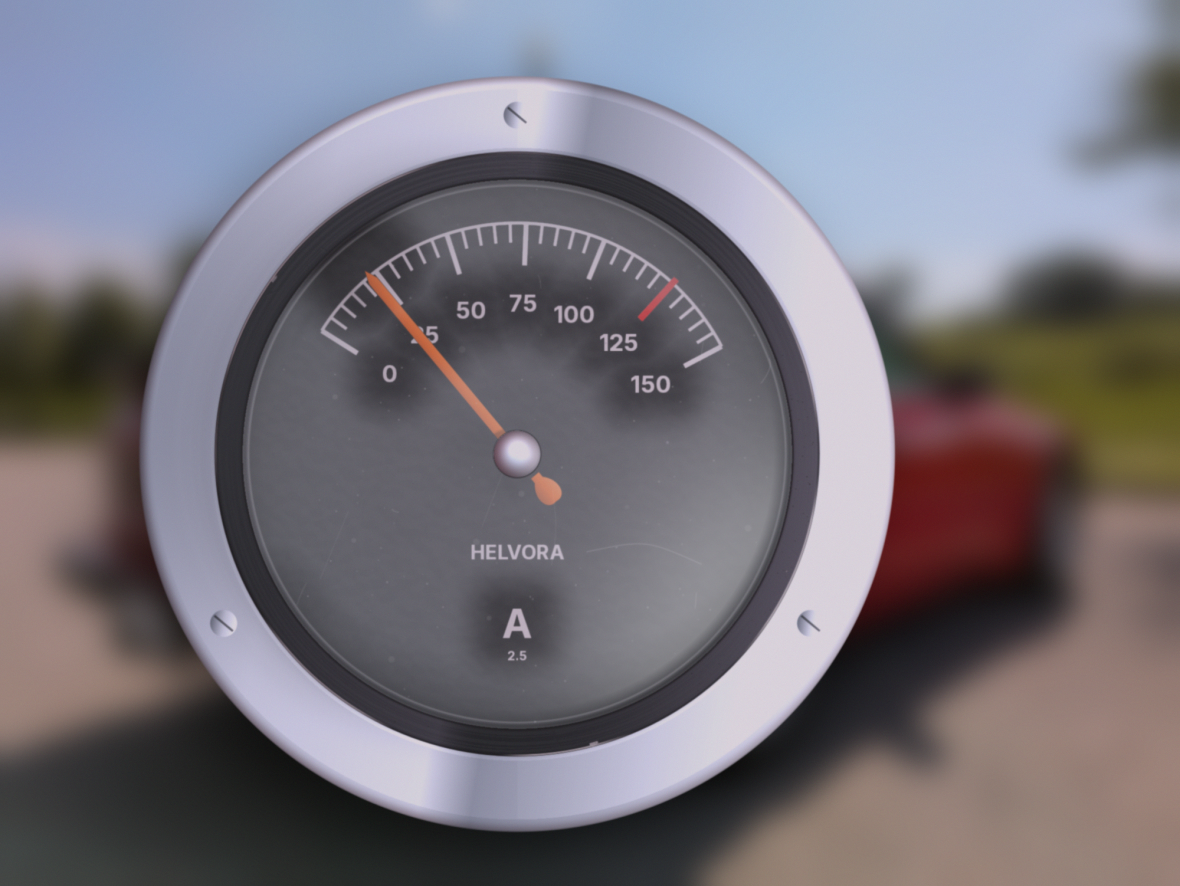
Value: value=22.5 unit=A
